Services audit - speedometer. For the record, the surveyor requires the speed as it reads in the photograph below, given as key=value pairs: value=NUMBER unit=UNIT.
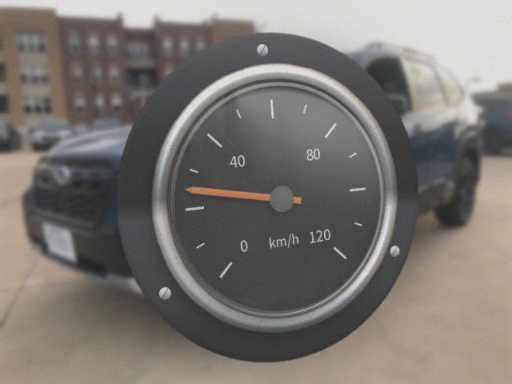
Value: value=25 unit=km/h
